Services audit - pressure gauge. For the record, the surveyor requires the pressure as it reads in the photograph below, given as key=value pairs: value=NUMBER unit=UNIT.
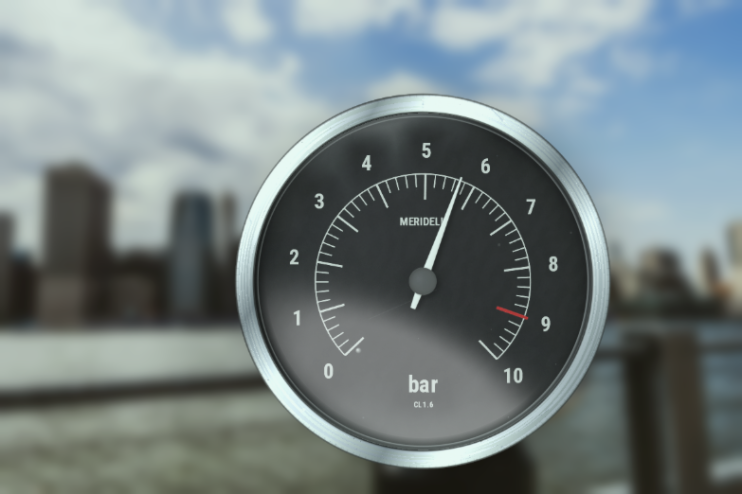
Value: value=5.7 unit=bar
